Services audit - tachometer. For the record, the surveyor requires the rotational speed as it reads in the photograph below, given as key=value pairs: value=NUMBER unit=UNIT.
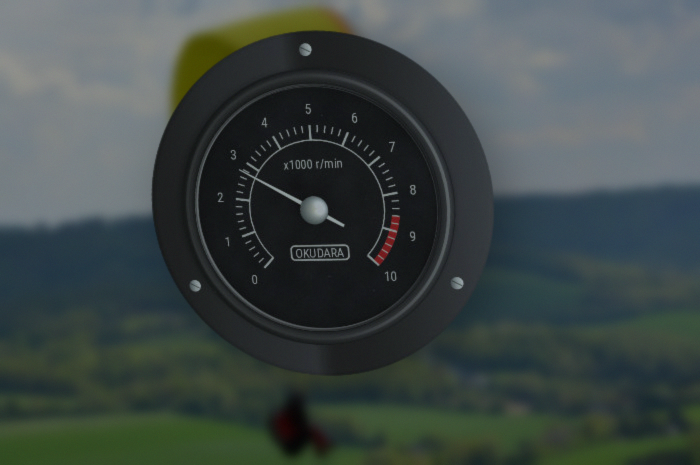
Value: value=2800 unit=rpm
